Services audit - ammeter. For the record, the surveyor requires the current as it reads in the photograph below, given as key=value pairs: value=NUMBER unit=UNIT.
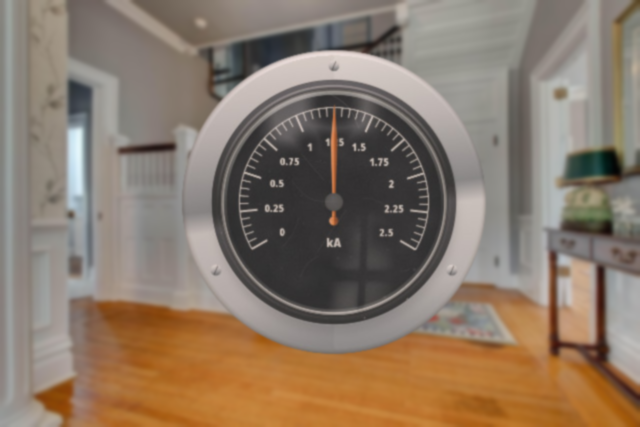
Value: value=1.25 unit=kA
